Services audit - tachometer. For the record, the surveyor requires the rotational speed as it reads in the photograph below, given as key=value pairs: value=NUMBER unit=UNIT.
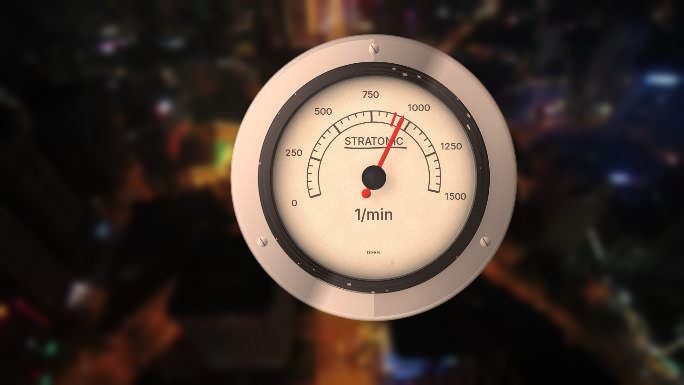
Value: value=950 unit=rpm
